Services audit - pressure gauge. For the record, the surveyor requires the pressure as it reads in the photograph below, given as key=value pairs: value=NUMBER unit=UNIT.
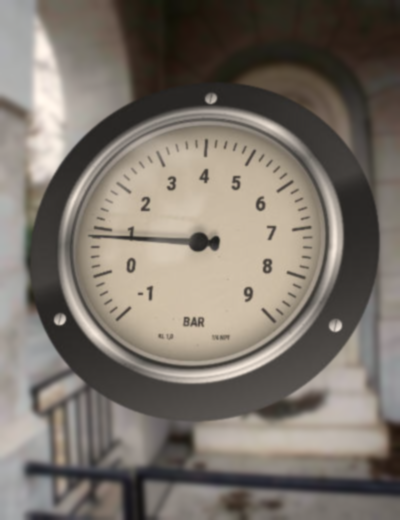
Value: value=0.8 unit=bar
